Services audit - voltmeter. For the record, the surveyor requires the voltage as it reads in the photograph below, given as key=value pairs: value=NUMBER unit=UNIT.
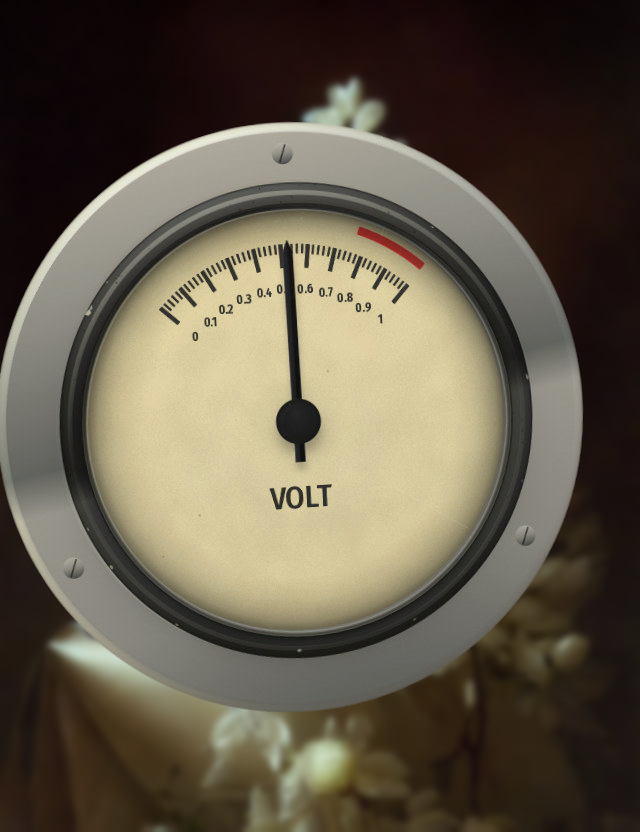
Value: value=0.52 unit=V
